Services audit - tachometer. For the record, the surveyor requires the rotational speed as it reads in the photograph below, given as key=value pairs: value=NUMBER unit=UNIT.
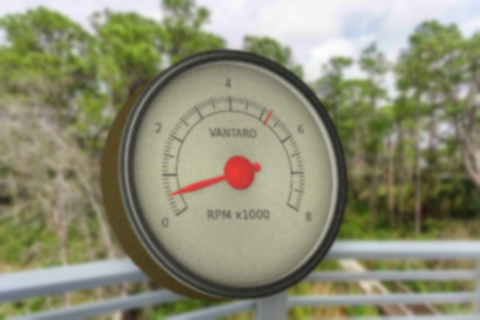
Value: value=500 unit=rpm
